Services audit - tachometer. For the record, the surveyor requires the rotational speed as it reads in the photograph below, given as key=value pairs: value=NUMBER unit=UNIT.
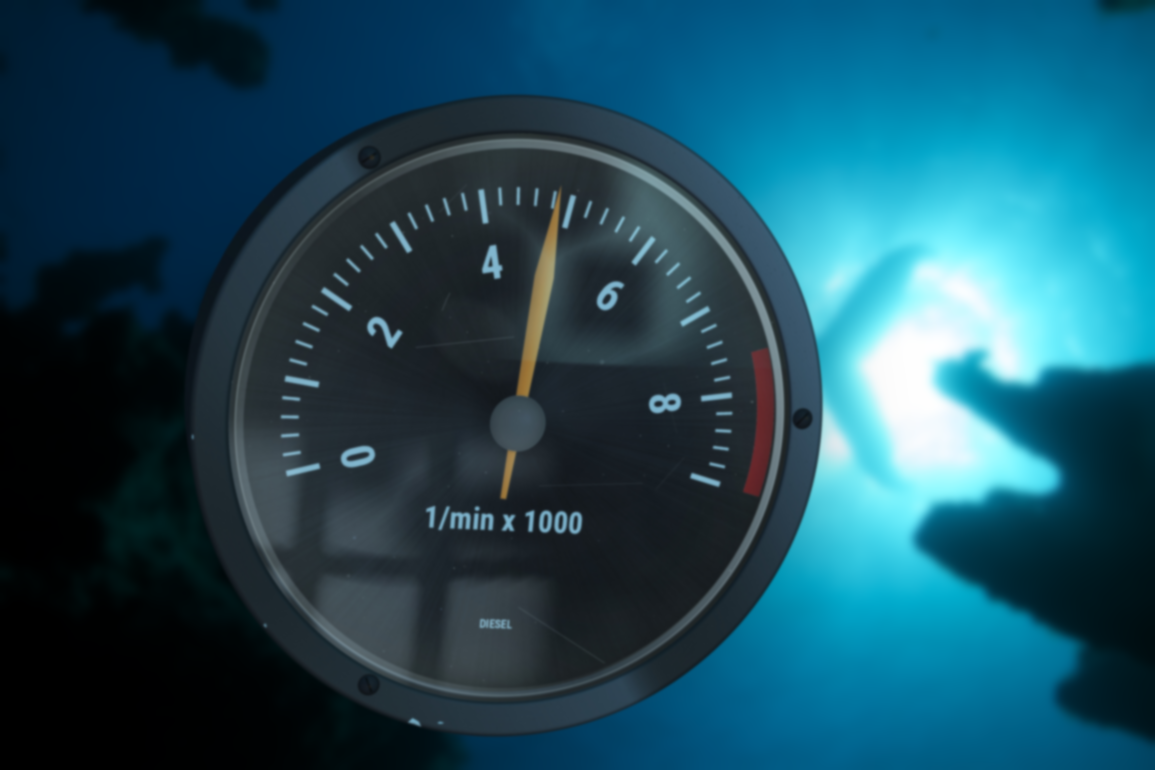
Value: value=4800 unit=rpm
